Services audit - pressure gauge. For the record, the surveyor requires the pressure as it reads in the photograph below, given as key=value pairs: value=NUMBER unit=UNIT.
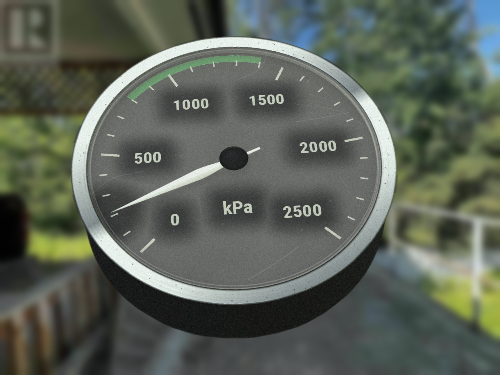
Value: value=200 unit=kPa
